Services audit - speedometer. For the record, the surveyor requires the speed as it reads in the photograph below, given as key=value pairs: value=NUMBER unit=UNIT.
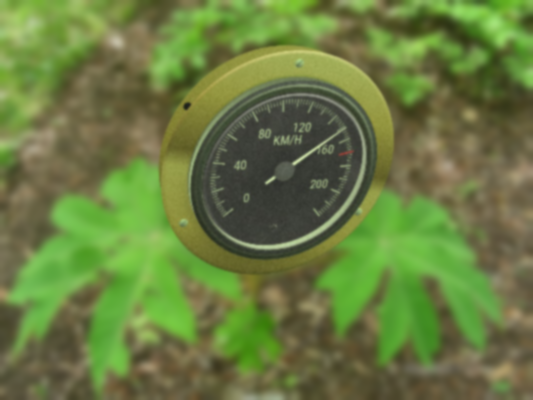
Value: value=150 unit=km/h
